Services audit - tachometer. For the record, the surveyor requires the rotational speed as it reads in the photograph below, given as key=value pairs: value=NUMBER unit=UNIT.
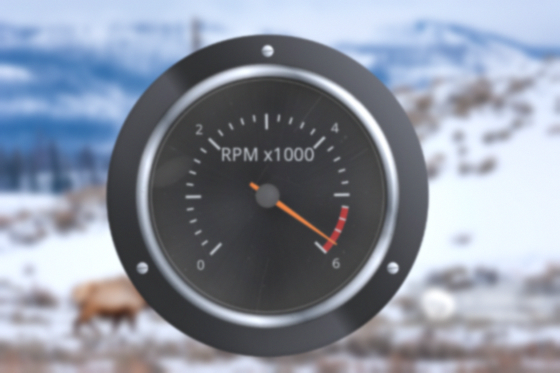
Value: value=5800 unit=rpm
